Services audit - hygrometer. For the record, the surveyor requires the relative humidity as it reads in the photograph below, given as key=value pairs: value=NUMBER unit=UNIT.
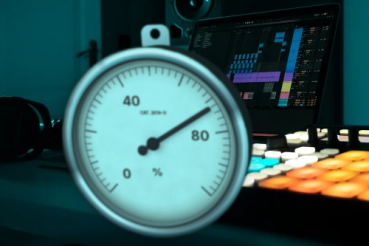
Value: value=72 unit=%
